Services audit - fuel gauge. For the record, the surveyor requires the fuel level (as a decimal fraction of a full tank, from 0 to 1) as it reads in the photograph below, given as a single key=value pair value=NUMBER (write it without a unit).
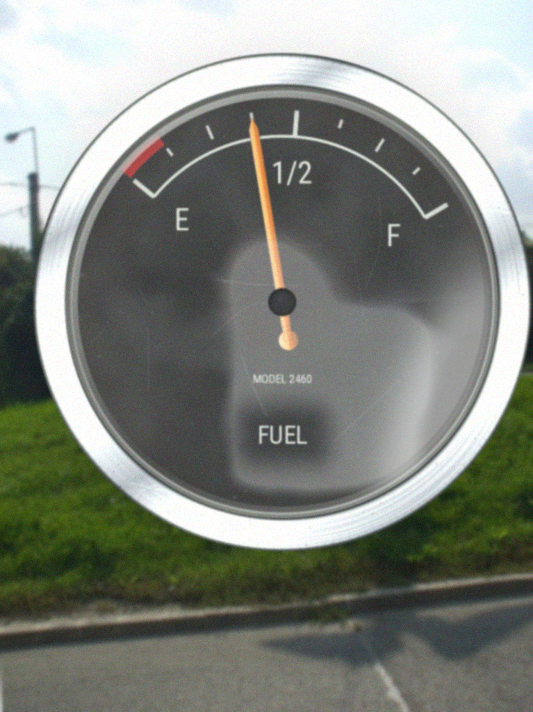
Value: value=0.375
